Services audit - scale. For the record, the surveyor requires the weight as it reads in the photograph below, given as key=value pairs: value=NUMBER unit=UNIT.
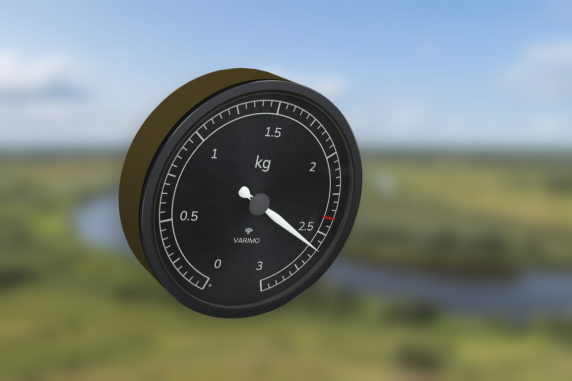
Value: value=2.6 unit=kg
